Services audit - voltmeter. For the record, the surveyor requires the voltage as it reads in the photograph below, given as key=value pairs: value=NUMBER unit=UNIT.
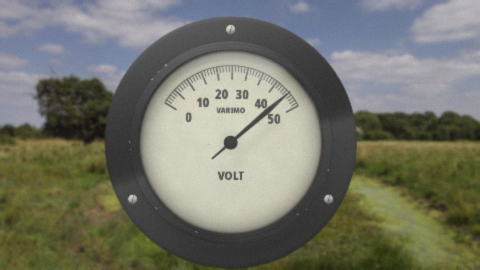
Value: value=45 unit=V
